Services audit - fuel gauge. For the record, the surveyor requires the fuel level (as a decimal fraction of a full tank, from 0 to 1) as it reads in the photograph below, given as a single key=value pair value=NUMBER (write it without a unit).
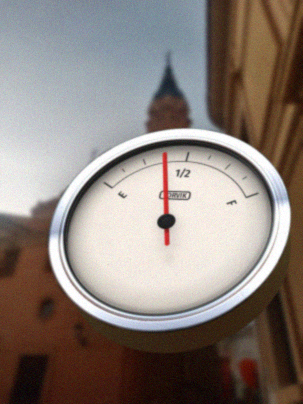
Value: value=0.375
